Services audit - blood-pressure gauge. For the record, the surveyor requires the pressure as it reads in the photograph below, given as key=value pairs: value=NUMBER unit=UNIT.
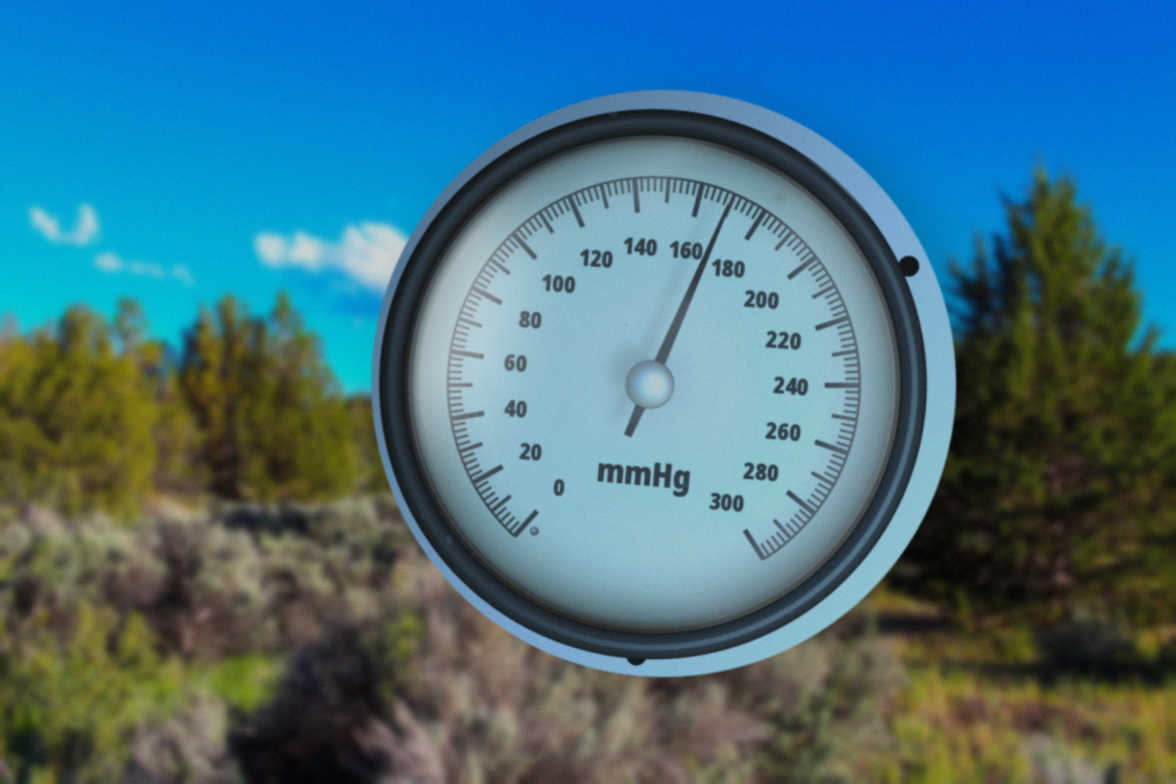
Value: value=170 unit=mmHg
